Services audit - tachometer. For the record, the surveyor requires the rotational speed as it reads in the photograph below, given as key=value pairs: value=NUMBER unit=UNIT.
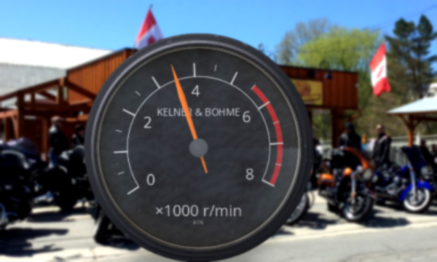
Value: value=3500 unit=rpm
